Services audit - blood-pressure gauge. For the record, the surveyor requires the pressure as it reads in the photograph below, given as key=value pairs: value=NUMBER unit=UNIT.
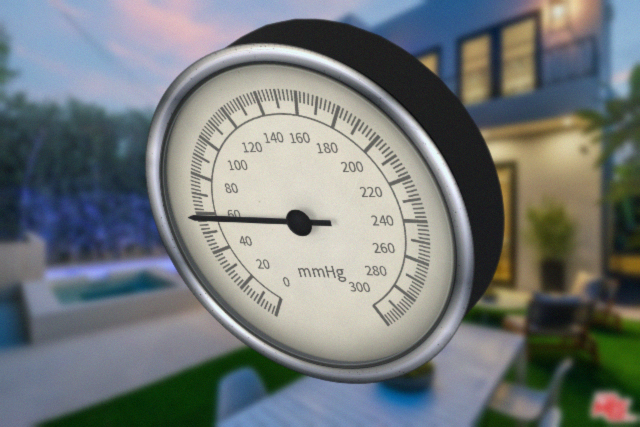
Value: value=60 unit=mmHg
